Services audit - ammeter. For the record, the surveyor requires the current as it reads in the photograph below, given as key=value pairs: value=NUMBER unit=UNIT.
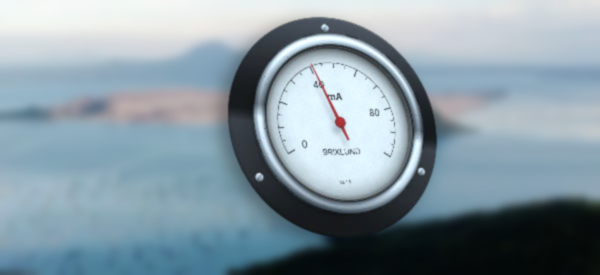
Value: value=40 unit=mA
